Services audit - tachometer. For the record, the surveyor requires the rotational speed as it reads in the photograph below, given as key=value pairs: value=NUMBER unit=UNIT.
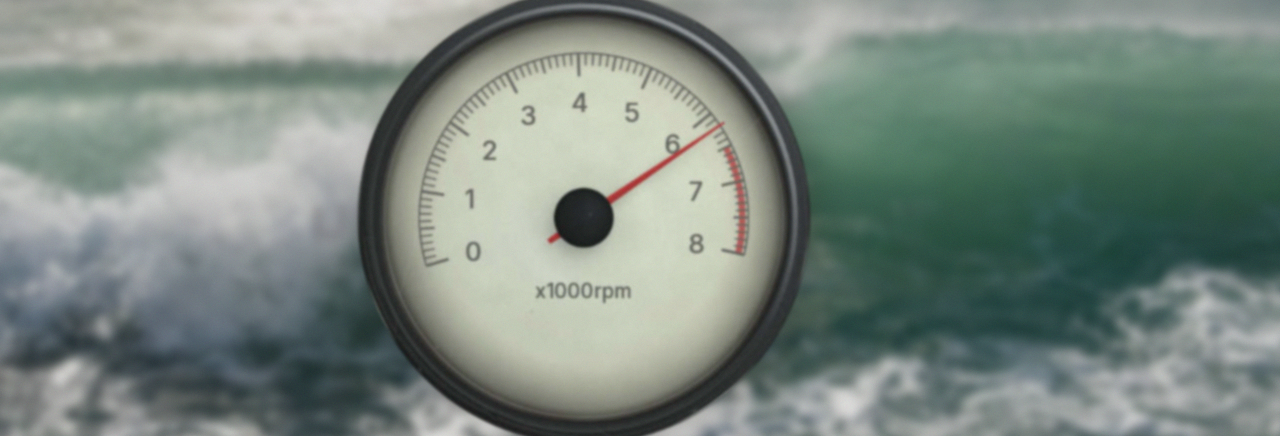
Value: value=6200 unit=rpm
